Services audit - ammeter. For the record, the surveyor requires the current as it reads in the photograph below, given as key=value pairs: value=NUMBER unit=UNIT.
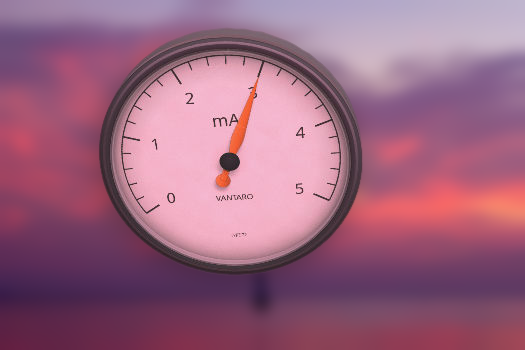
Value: value=3 unit=mA
